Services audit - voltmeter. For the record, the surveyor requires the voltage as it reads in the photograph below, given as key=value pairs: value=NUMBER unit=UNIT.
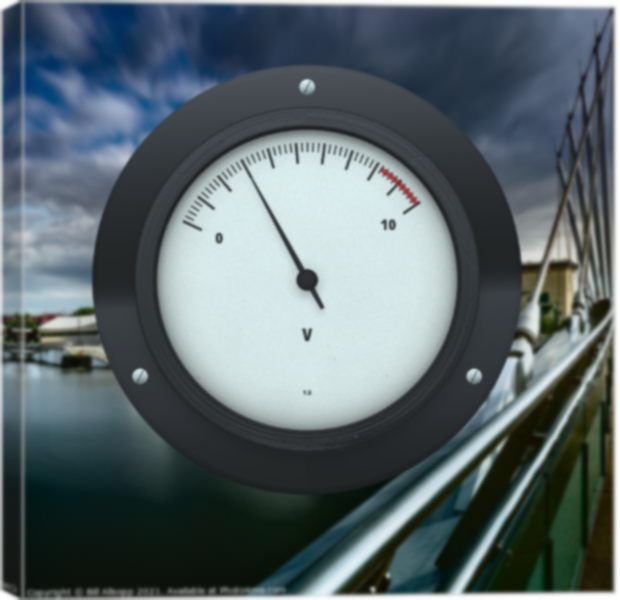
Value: value=3 unit=V
